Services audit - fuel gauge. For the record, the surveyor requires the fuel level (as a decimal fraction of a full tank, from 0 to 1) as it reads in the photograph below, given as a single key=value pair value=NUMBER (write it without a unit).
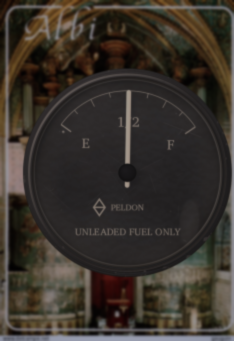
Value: value=0.5
